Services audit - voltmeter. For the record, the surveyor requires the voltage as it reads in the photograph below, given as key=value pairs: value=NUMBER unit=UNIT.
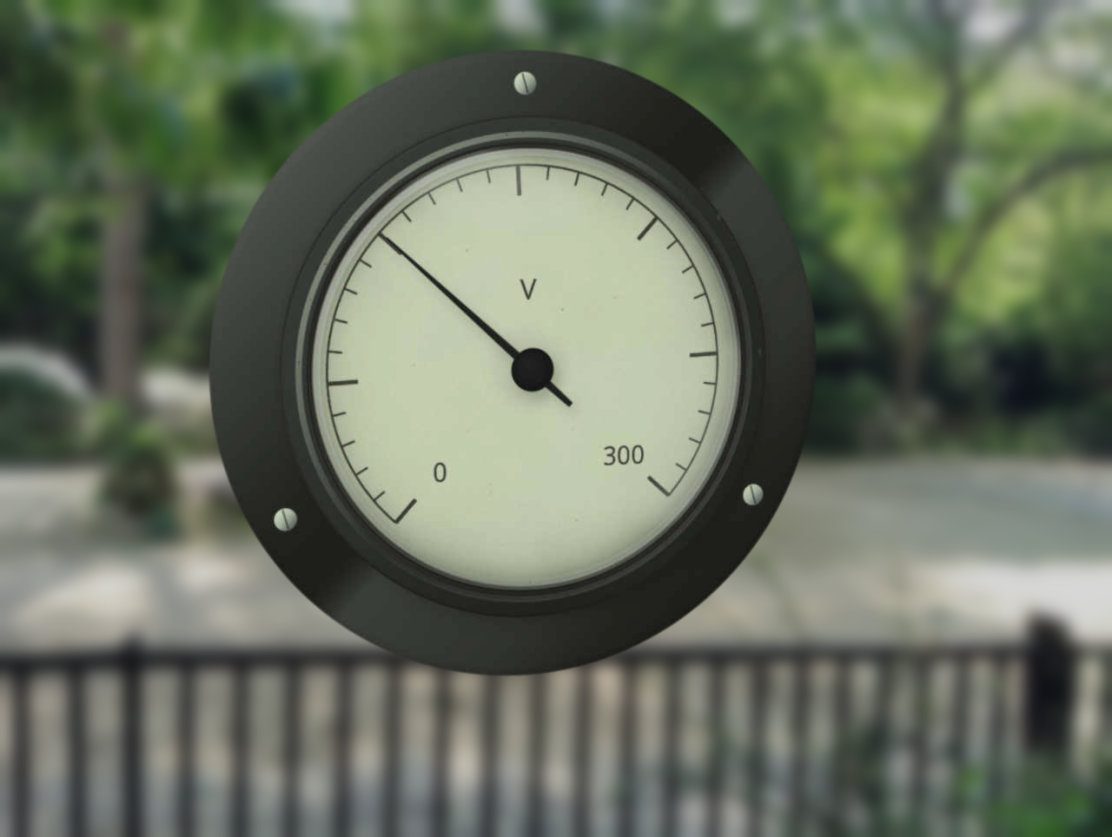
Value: value=100 unit=V
